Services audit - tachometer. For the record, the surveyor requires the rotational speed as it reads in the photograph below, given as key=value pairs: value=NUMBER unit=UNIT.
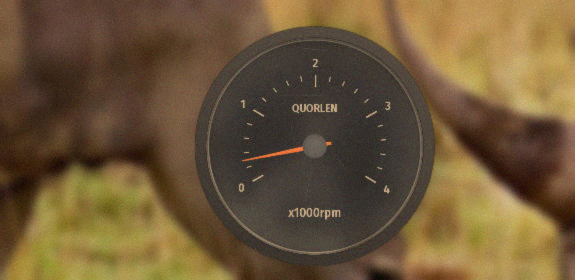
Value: value=300 unit=rpm
